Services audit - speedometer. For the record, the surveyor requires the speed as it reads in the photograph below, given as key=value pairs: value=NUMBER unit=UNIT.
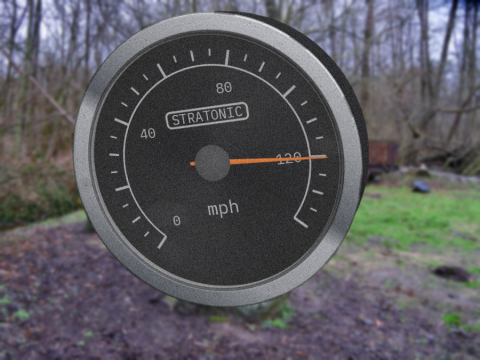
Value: value=120 unit=mph
